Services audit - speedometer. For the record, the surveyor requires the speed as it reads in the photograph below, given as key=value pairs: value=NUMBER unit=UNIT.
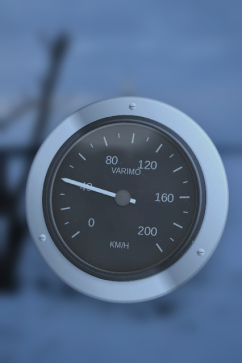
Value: value=40 unit=km/h
